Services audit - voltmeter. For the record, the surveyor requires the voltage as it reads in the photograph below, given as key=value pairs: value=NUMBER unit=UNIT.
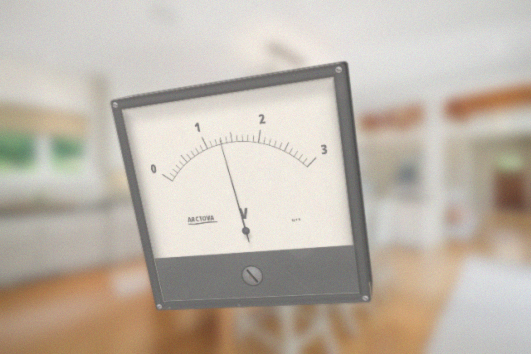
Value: value=1.3 unit=V
